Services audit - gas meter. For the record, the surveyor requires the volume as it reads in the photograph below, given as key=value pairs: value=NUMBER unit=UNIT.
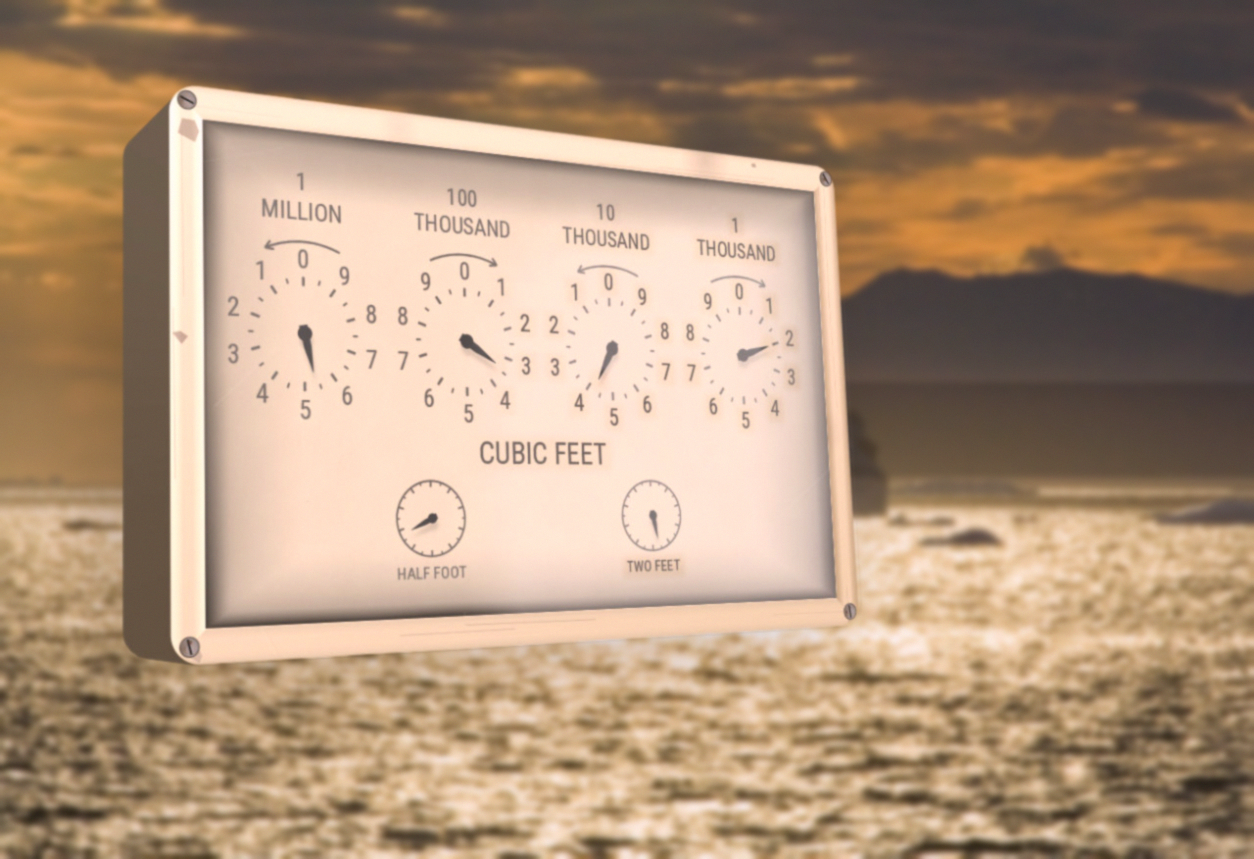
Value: value=534200 unit=ft³
